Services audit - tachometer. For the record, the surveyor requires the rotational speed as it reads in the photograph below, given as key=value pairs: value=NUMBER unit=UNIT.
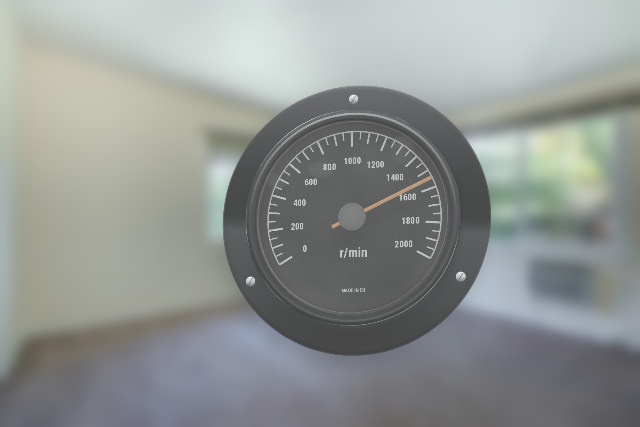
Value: value=1550 unit=rpm
